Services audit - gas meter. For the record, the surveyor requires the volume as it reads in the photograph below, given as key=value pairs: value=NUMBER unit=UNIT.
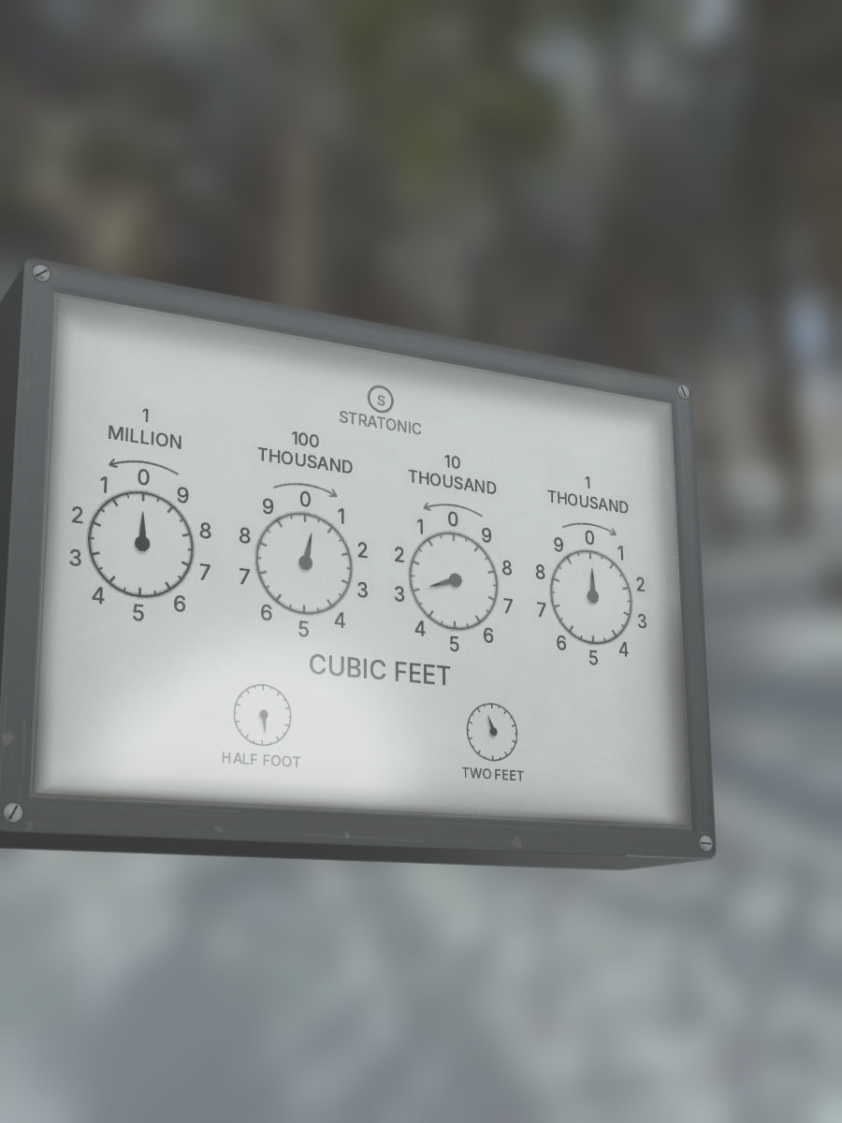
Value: value=3000 unit=ft³
